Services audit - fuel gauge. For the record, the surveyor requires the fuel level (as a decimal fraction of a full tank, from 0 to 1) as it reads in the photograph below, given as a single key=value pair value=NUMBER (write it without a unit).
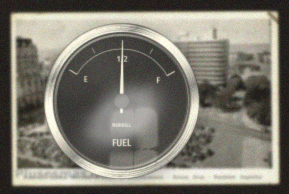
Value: value=0.5
